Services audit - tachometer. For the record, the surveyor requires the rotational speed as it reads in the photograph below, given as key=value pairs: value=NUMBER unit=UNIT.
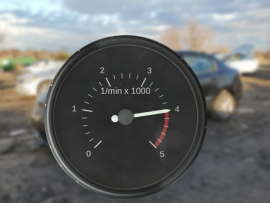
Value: value=4000 unit=rpm
